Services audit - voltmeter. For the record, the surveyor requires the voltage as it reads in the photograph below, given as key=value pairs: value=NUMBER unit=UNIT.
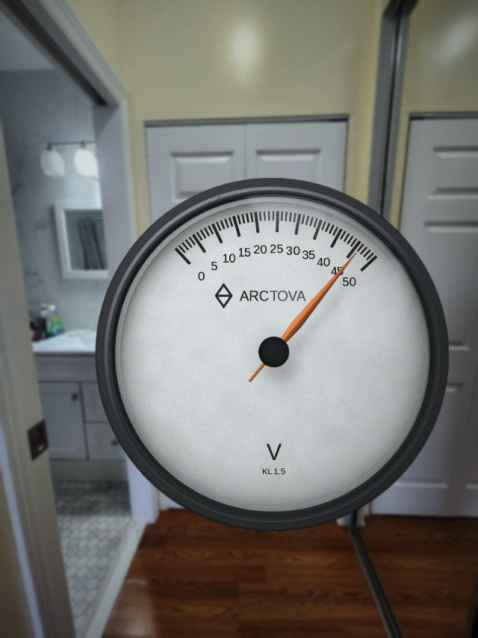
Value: value=46 unit=V
